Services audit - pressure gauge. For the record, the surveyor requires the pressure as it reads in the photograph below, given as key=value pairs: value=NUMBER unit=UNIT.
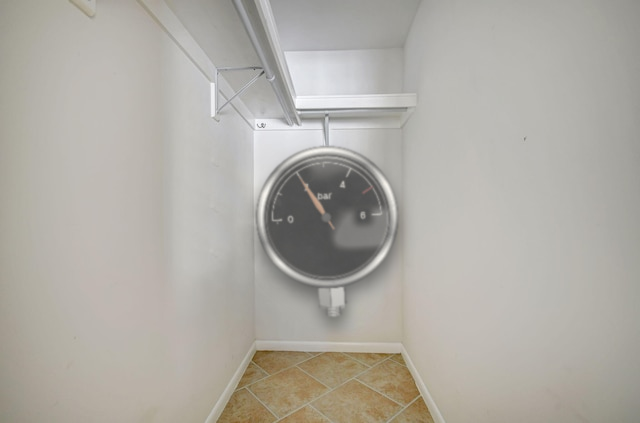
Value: value=2 unit=bar
